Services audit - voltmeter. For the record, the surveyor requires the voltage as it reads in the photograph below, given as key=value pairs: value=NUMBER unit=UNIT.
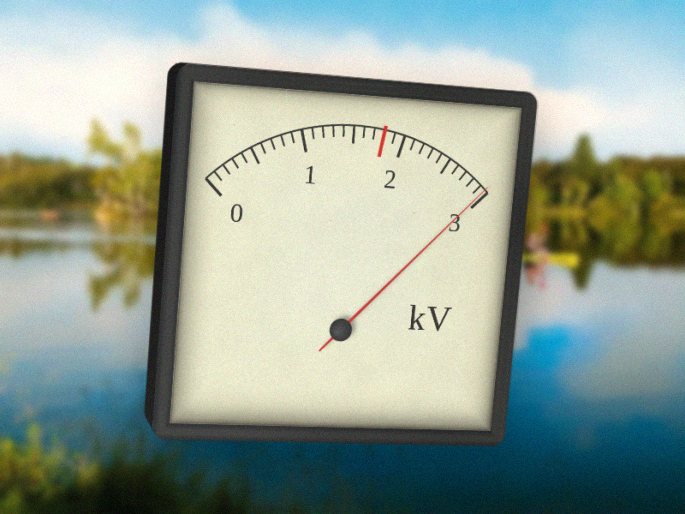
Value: value=2.95 unit=kV
